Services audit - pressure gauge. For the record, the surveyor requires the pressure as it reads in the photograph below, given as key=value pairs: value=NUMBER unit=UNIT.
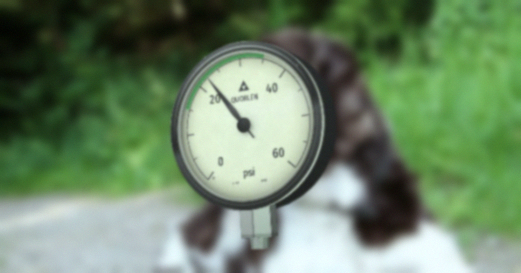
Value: value=22.5 unit=psi
